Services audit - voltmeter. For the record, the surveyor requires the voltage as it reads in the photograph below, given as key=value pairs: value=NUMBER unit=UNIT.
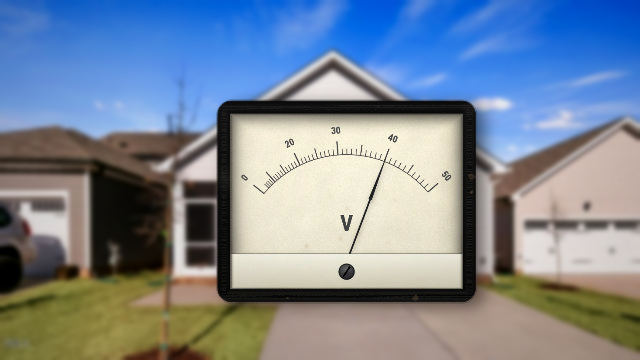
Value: value=40 unit=V
